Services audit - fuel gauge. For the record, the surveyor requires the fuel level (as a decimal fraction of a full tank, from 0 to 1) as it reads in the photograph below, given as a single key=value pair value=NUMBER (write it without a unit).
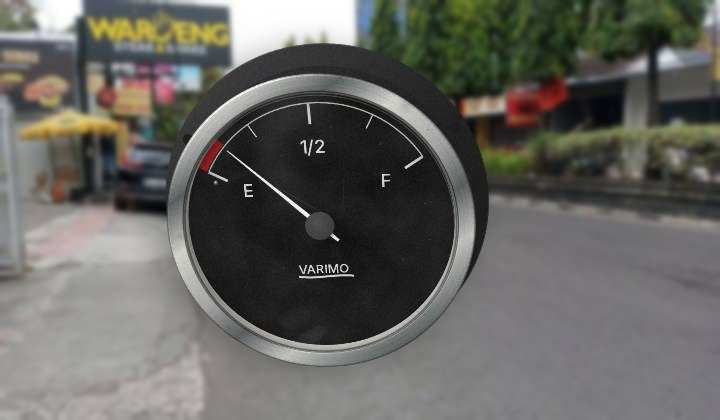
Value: value=0.125
